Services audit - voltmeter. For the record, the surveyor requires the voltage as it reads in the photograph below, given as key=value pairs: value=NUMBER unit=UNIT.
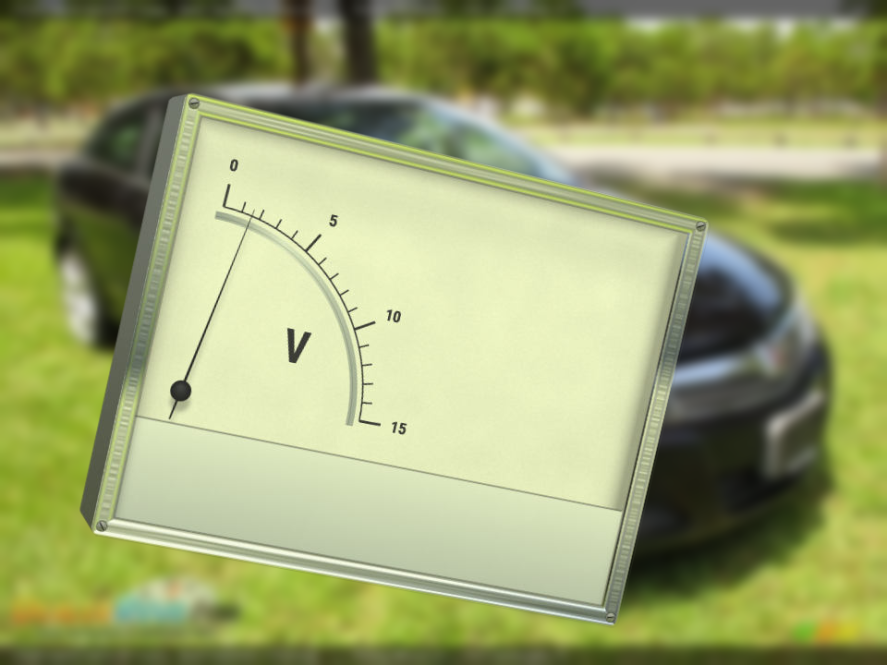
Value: value=1.5 unit=V
